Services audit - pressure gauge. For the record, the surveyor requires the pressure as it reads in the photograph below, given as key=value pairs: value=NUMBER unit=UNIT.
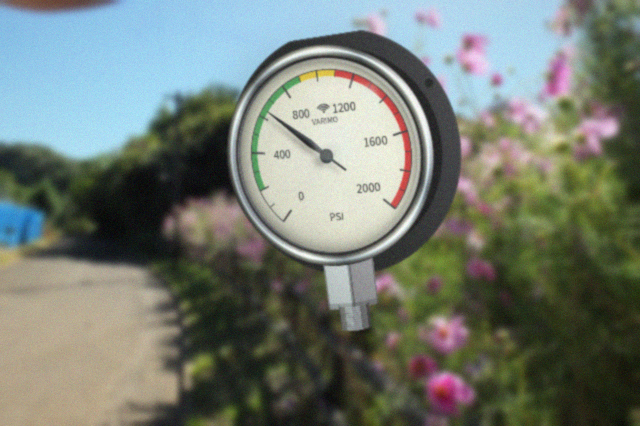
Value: value=650 unit=psi
